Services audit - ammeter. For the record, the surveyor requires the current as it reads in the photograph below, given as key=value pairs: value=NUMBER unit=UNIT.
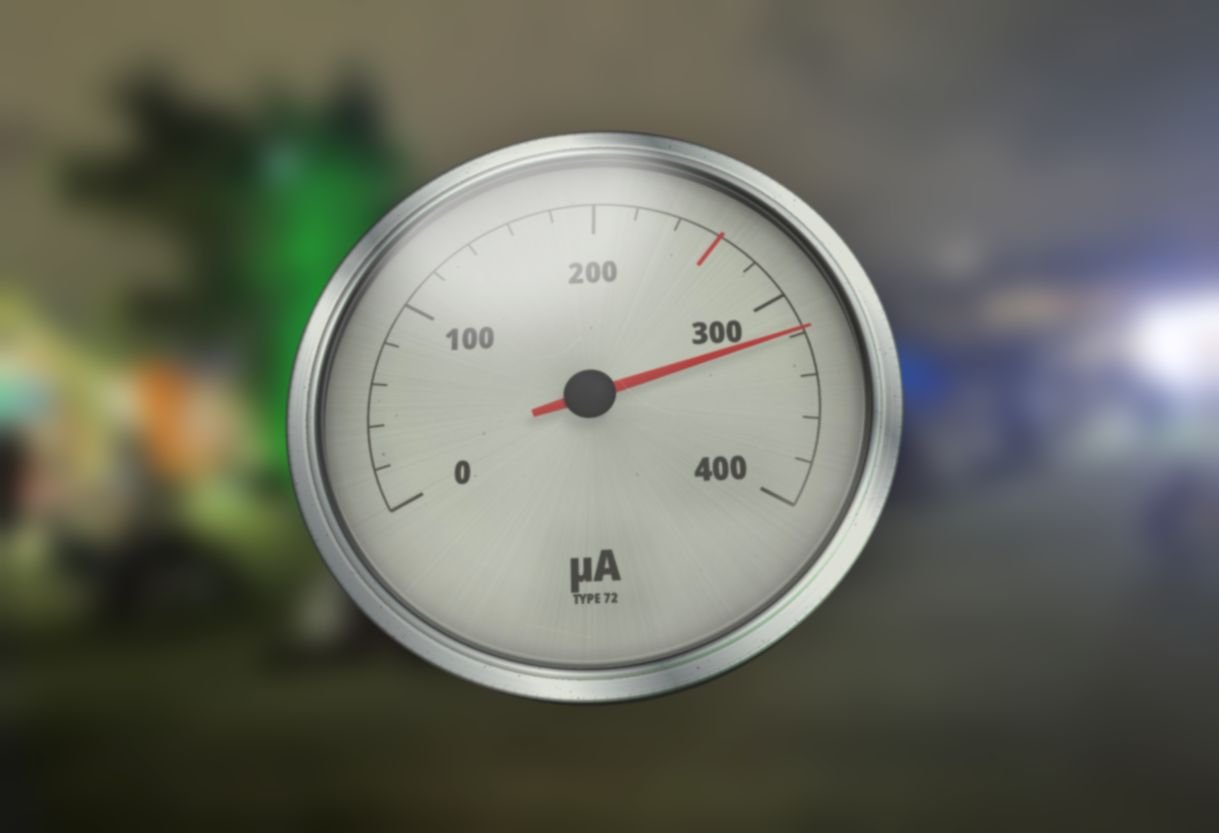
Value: value=320 unit=µA
